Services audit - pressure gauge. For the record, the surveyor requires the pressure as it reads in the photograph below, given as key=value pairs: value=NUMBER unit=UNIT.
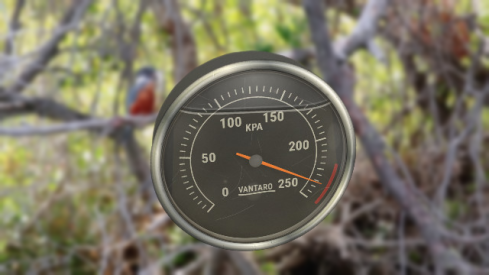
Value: value=235 unit=kPa
